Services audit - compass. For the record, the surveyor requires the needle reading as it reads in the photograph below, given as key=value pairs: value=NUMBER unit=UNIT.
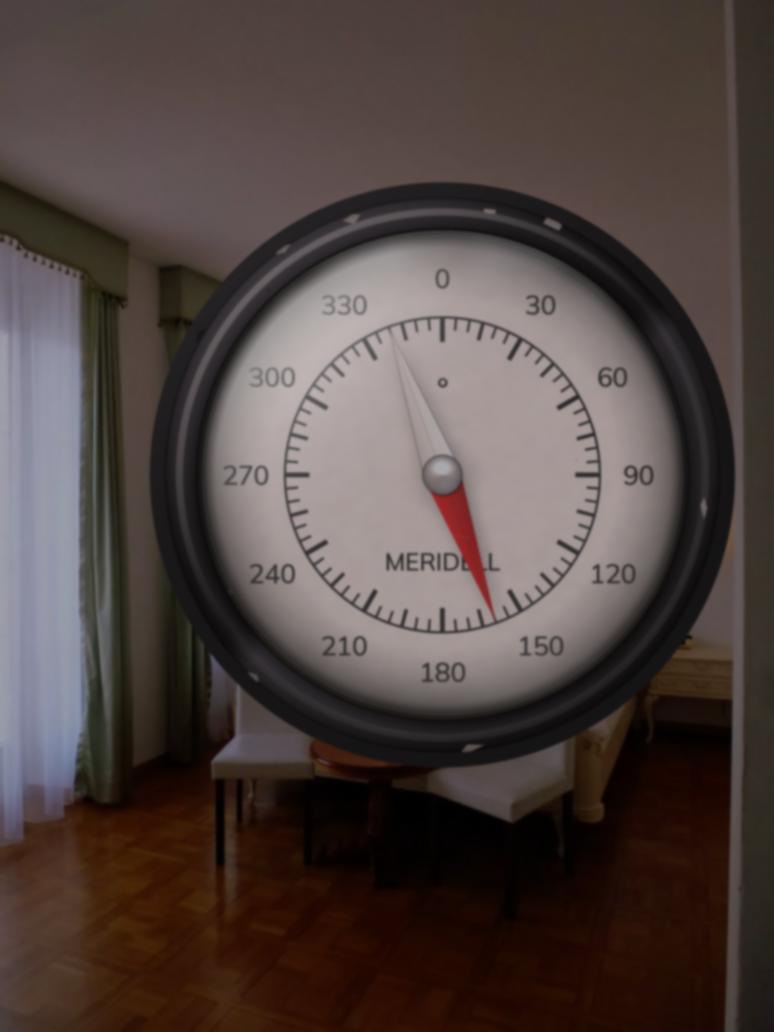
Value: value=160 unit=°
